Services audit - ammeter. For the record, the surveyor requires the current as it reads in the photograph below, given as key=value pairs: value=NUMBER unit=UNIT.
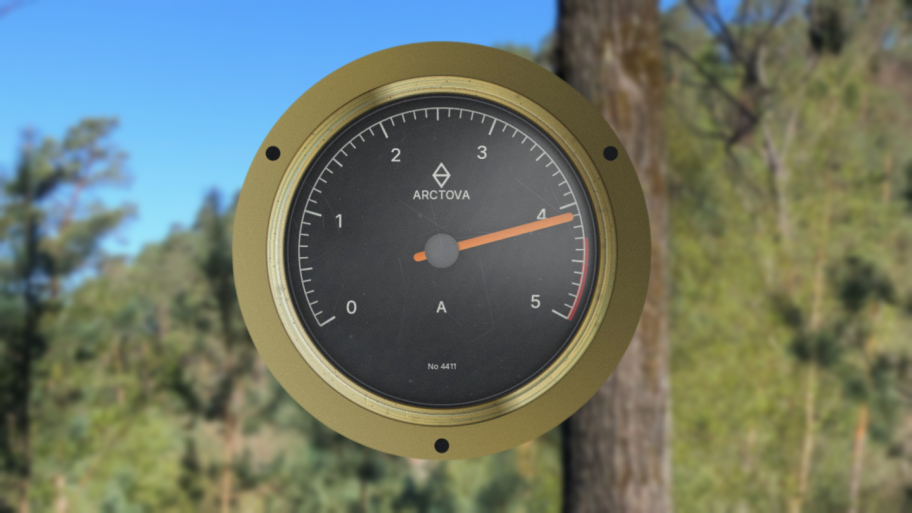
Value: value=4.1 unit=A
